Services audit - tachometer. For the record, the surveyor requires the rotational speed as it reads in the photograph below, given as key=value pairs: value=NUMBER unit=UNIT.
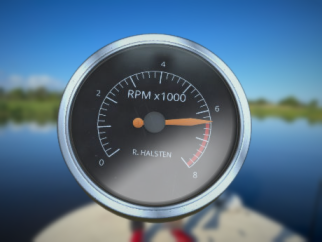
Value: value=6400 unit=rpm
